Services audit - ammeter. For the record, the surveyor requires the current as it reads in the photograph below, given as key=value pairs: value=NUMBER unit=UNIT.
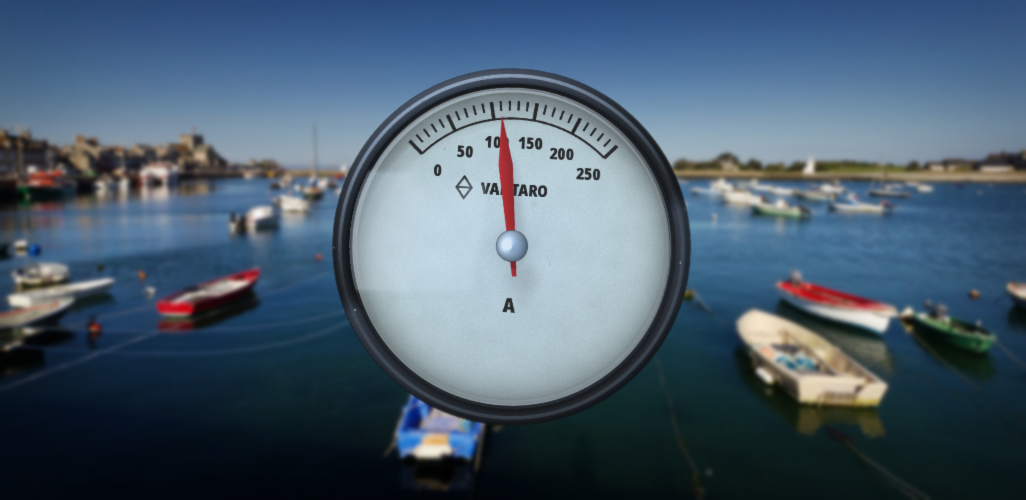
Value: value=110 unit=A
